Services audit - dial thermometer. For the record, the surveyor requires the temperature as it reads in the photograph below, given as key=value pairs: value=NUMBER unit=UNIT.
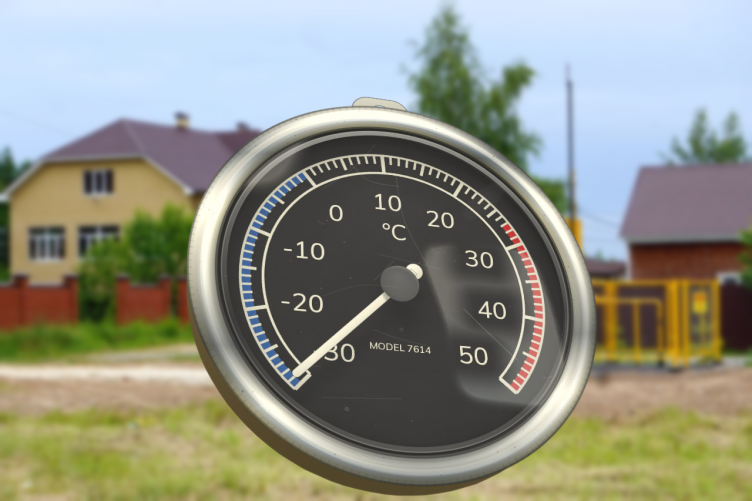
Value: value=-29 unit=°C
